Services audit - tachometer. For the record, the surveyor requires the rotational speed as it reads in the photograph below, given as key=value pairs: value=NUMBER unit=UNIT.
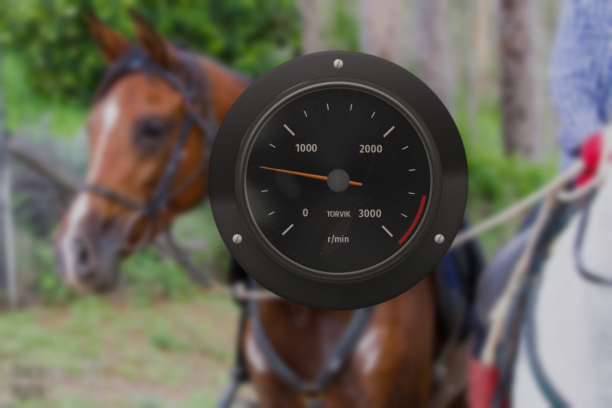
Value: value=600 unit=rpm
